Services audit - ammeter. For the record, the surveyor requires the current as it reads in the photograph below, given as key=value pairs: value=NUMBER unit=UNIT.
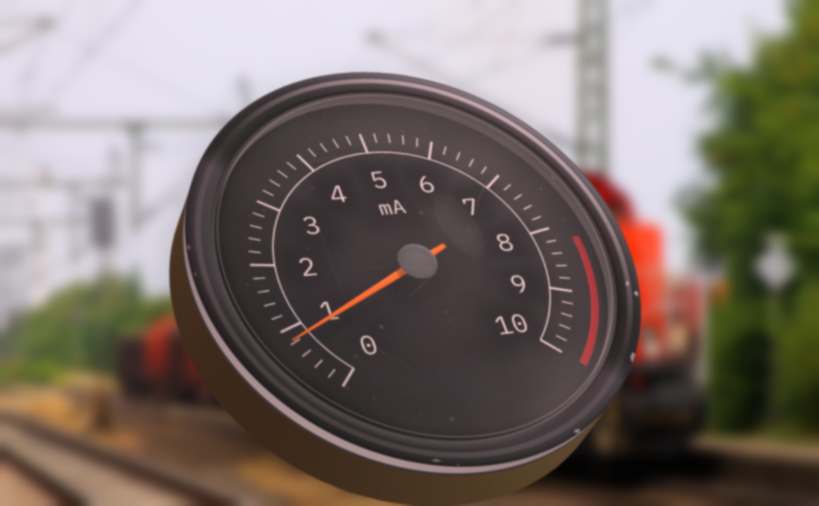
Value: value=0.8 unit=mA
